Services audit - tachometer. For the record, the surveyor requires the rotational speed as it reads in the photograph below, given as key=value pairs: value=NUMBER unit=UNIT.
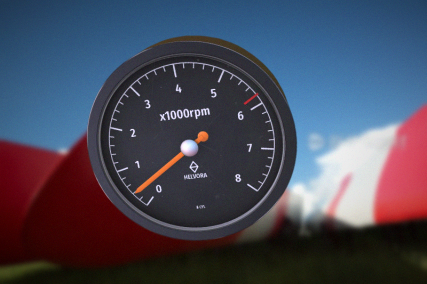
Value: value=400 unit=rpm
